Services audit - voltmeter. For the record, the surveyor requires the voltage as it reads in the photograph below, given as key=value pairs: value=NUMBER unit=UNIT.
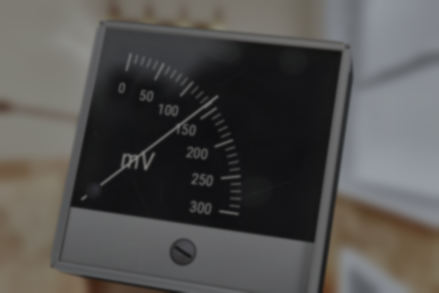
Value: value=140 unit=mV
